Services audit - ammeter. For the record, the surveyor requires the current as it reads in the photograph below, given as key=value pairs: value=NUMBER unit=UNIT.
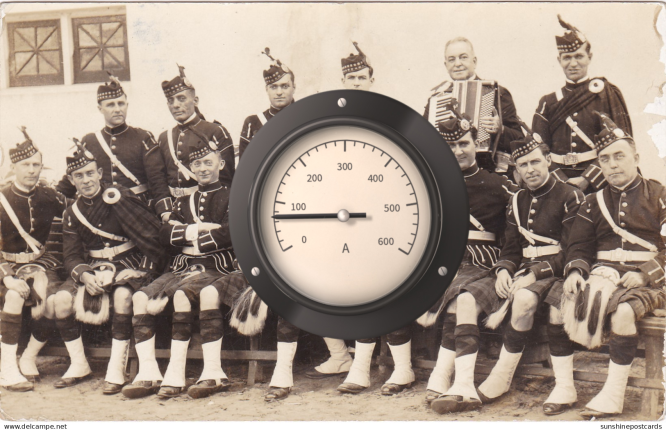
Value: value=70 unit=A
